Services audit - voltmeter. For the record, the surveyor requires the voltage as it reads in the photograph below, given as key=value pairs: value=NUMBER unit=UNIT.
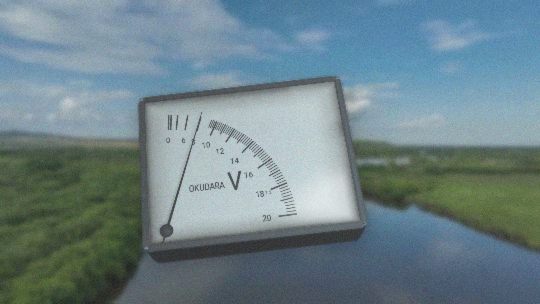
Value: value=8 unit=V
